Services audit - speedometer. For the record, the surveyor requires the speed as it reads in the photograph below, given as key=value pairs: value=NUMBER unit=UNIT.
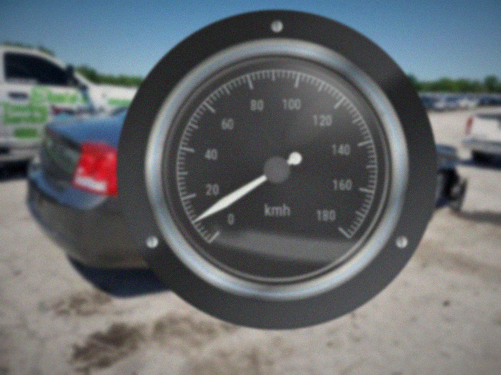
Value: value=10 unit=km/h
